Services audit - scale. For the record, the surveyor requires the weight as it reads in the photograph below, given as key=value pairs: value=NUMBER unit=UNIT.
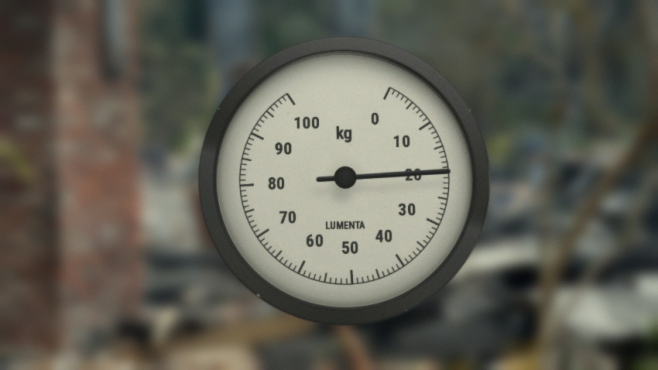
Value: value=20 unit=kg
